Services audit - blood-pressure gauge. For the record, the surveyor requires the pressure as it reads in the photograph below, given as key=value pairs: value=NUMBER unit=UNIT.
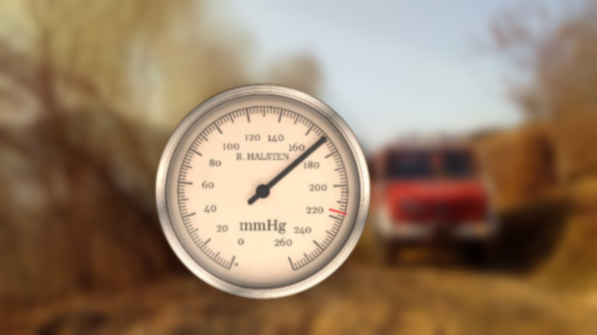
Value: value=170 unit=mmHg
